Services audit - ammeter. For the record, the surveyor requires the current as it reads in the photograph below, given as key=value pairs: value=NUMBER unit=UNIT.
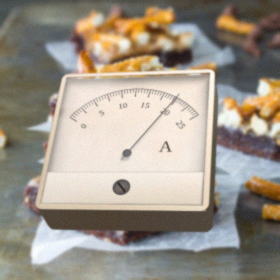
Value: value=20 unit=A
